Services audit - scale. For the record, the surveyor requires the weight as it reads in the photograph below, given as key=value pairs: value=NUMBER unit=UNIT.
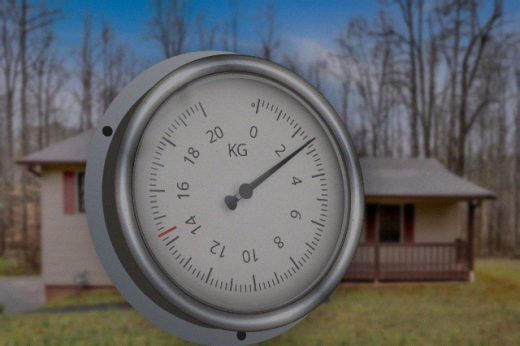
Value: value=2.6 unit=kg
